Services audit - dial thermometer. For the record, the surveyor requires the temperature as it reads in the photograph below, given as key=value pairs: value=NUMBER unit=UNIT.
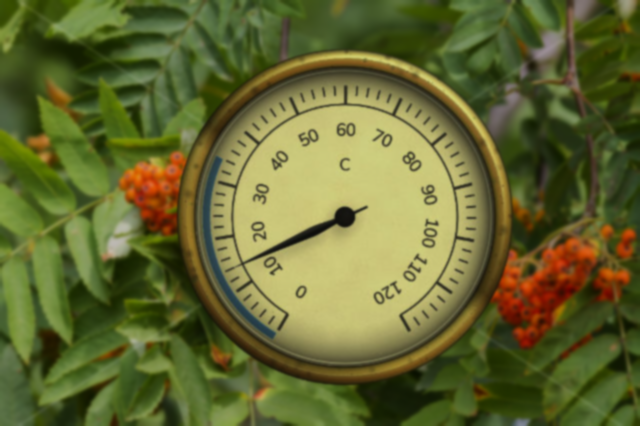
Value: value=14 unit=°C
